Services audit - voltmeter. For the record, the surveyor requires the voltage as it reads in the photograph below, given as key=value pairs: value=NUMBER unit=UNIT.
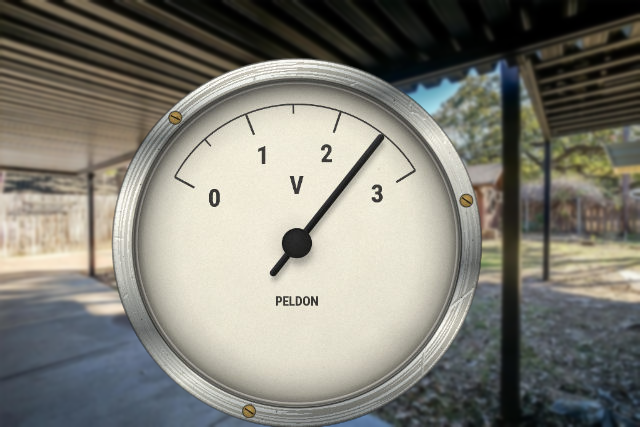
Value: value=2.5 unit=V
